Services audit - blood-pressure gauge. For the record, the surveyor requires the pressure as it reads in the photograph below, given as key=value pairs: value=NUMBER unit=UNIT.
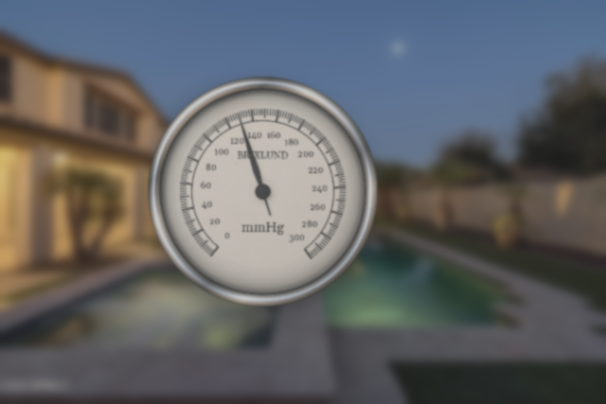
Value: value=130 unit=mmHg
